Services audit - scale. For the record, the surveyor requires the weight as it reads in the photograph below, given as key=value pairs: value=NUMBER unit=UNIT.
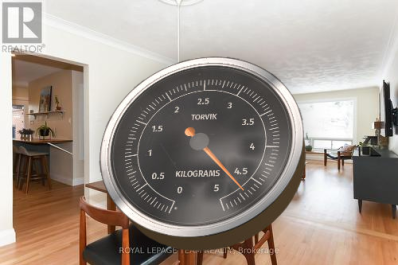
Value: value=4.7 unit=kg
